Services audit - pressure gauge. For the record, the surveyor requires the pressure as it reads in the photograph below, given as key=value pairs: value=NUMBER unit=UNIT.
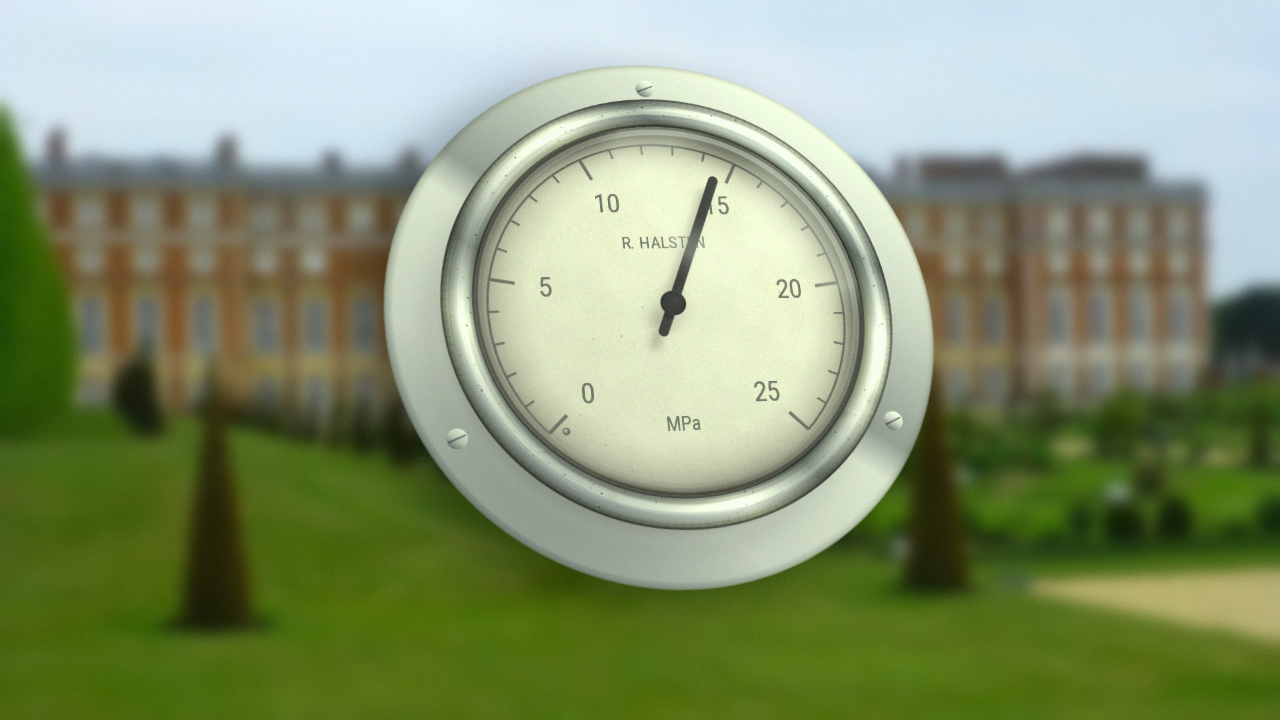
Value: value=14.5 unit=MPa
